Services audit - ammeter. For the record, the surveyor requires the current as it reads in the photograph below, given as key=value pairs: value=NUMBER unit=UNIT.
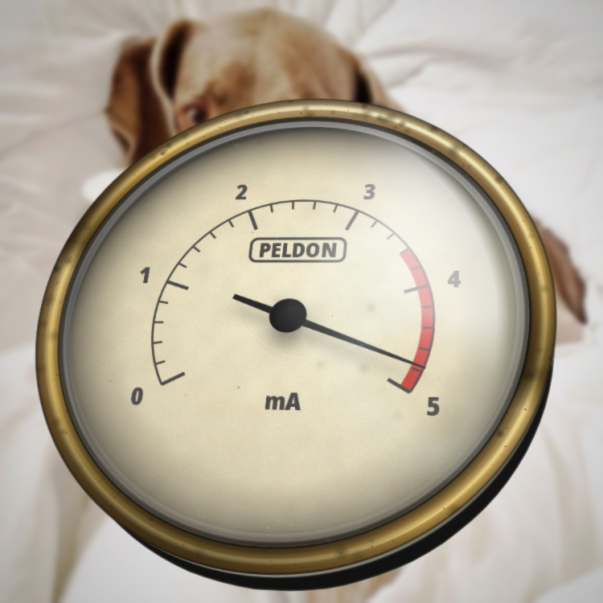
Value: value=4.8 unit=mA
